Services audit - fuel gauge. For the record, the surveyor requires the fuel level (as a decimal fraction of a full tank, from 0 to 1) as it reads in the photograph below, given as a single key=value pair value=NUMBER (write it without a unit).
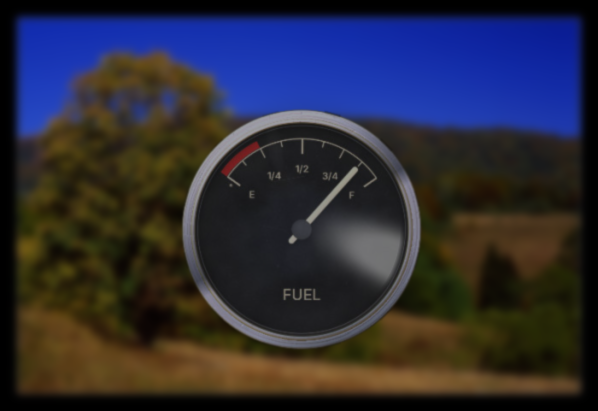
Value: value=0.875
